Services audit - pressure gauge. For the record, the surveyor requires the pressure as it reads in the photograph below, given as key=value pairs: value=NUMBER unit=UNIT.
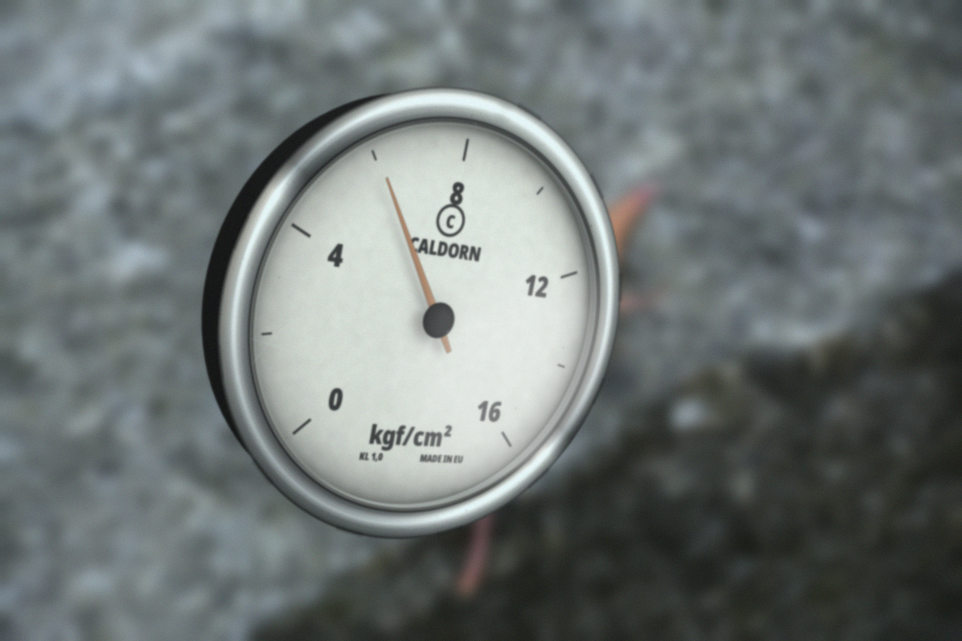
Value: value=6 unit=kg/cm²
